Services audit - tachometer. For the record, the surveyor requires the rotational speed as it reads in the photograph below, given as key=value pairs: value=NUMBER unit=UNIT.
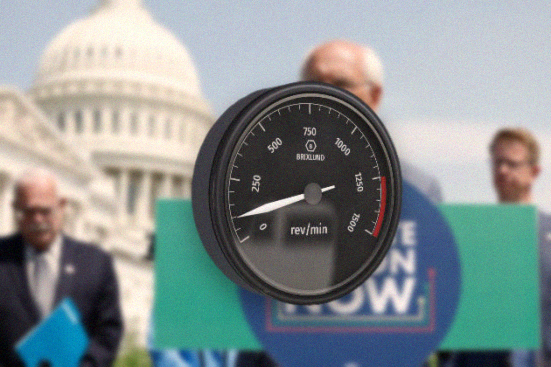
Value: value=100 unit=rpm
